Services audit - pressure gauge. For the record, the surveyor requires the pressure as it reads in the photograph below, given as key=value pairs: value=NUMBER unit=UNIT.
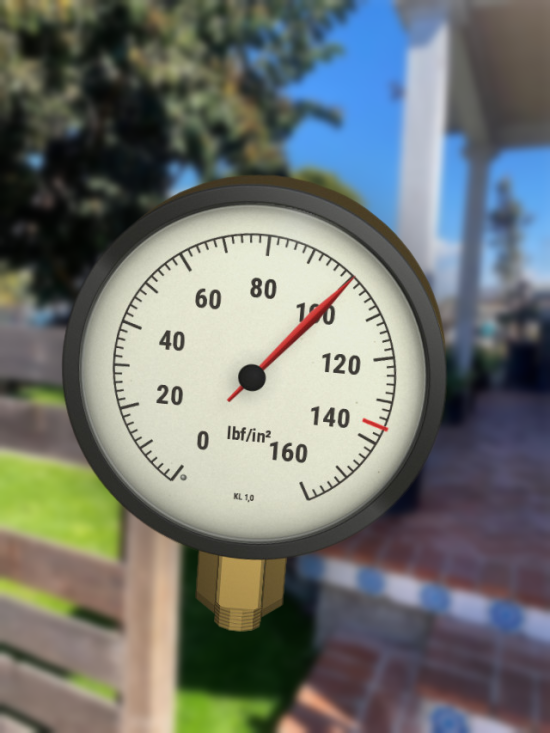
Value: value=100 unit=psi
